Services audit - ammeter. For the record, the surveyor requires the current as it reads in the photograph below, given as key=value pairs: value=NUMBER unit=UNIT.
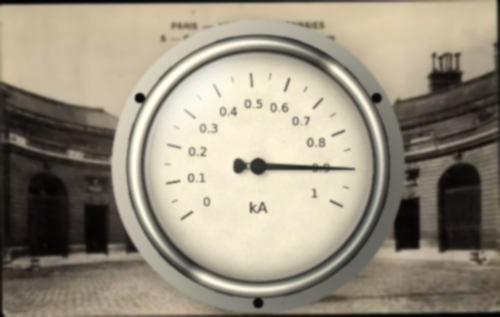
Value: value=0.9 unit=kA
